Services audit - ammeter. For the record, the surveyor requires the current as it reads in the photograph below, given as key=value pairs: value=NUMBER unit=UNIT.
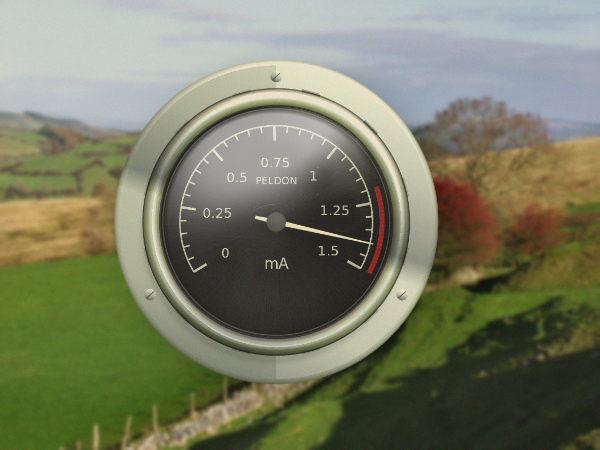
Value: value=1.4 unit=mA
